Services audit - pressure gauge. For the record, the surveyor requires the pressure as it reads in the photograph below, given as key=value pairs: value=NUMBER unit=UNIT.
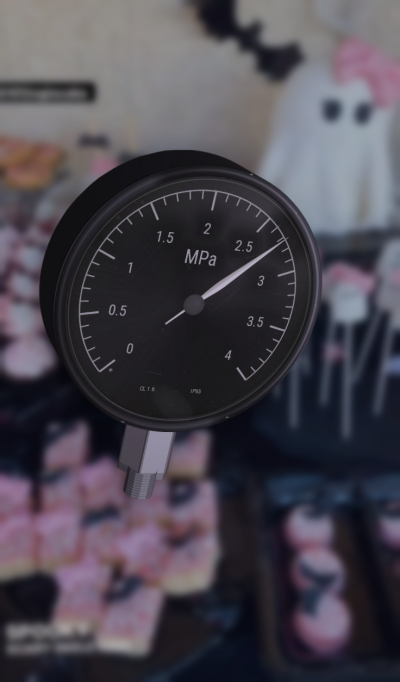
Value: value=2.7 unit=MPa
